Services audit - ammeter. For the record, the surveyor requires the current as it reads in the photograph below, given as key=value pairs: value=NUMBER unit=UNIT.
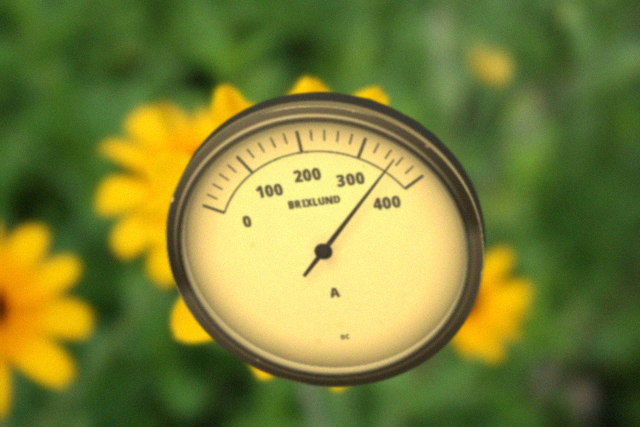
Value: value=350 unit=A
